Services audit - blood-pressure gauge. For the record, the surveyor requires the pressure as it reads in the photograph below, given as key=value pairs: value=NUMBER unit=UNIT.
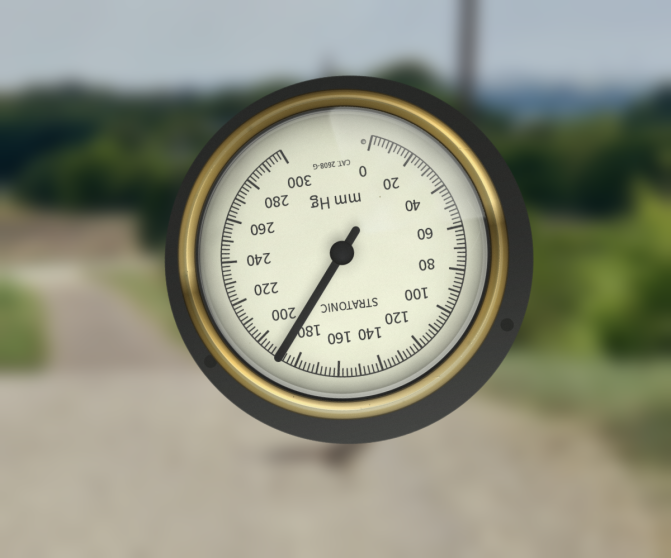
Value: value=188 unit=mmHg
